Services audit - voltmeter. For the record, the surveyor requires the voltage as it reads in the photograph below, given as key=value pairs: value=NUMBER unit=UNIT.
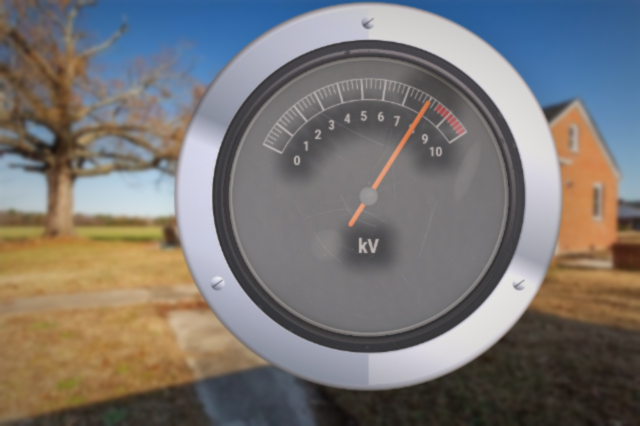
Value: value=8 unit=kV
